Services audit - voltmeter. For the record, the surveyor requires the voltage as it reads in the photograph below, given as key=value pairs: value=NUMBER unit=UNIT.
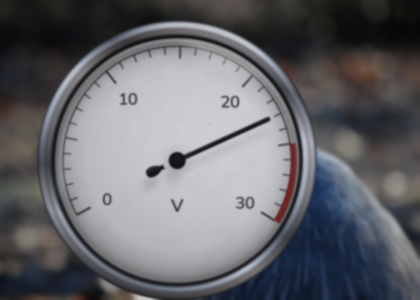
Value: value=23 unit=V
